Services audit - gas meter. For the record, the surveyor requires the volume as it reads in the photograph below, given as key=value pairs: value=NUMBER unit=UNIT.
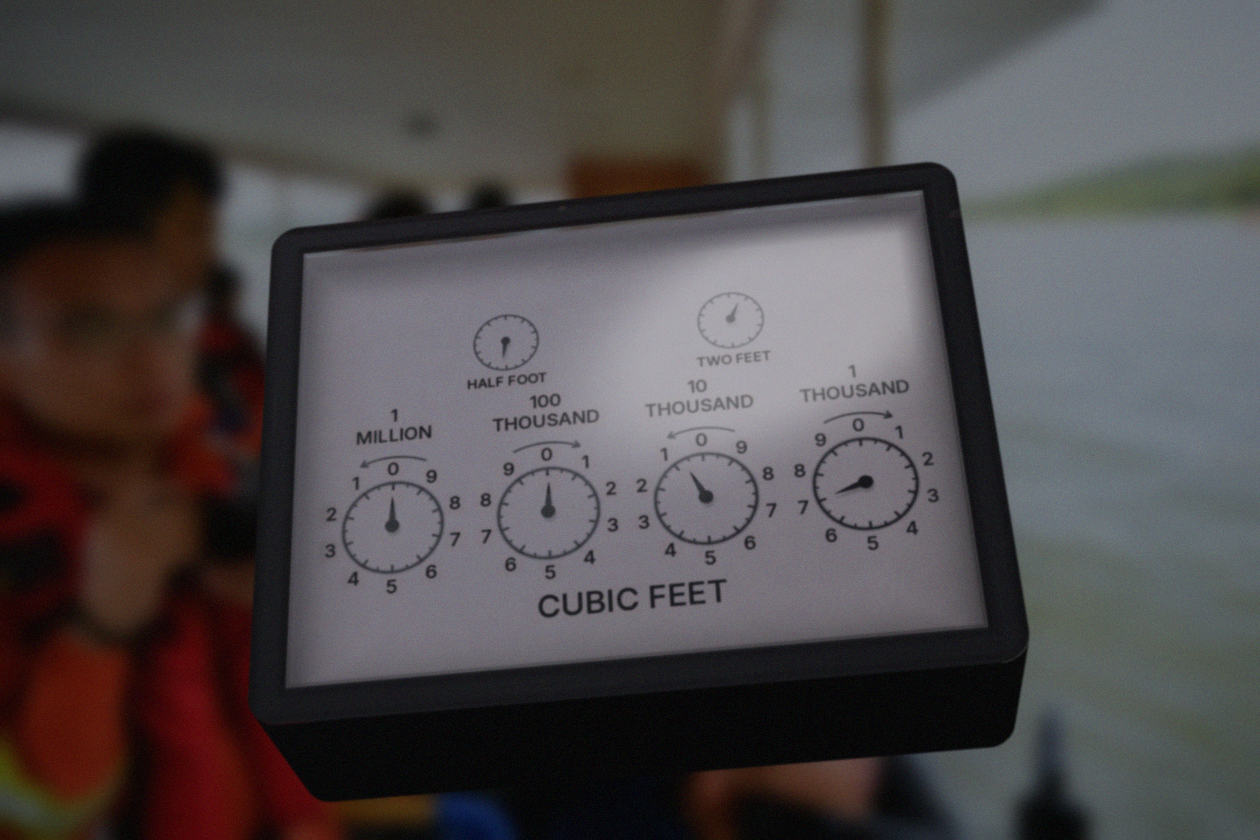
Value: value=700 unit=ft³
